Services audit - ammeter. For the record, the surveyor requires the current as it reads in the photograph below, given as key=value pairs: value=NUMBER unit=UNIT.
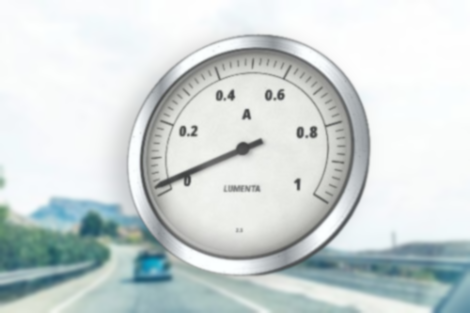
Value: value=0.02 unit=A
